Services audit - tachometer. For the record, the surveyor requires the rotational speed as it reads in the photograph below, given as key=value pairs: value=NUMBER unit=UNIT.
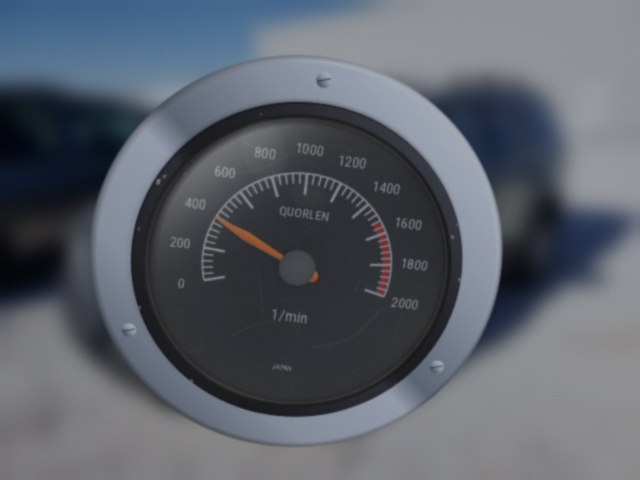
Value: value=400 unit=rpm
